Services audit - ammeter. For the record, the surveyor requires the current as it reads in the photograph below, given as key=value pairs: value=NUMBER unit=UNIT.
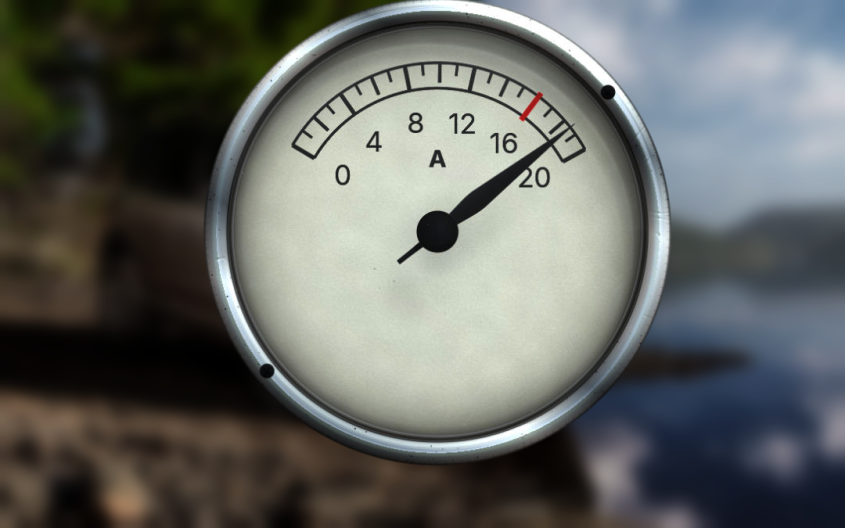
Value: value=18.5 unit=A
